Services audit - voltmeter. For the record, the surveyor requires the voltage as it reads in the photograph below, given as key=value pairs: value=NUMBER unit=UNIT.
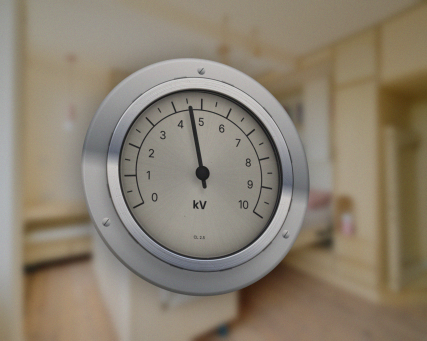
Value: value=4.5 unit=kV
